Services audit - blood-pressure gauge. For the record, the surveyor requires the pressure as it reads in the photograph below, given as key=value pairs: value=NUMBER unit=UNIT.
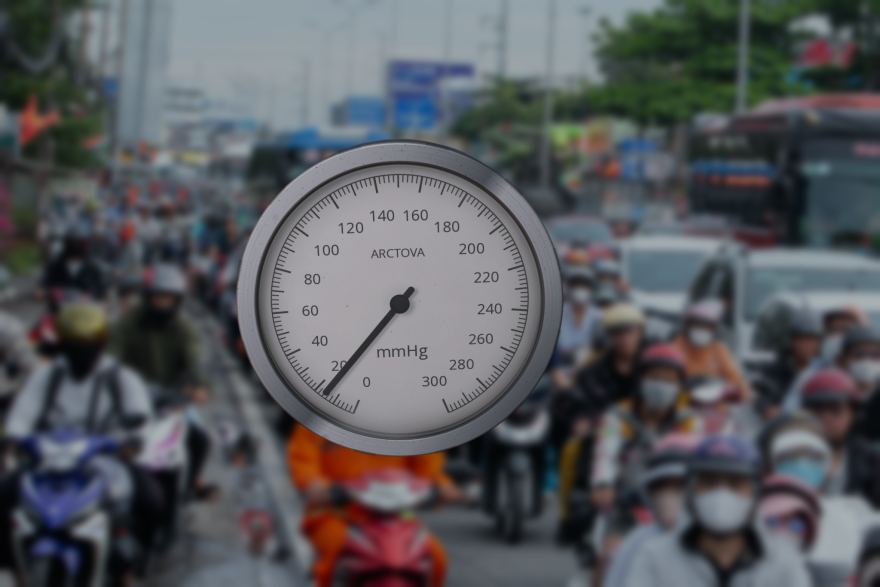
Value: value=16 unit=mmHg
